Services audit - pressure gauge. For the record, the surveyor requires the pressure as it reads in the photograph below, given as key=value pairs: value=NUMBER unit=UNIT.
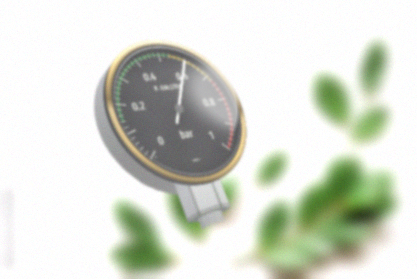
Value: value=0.6 unit=bar
